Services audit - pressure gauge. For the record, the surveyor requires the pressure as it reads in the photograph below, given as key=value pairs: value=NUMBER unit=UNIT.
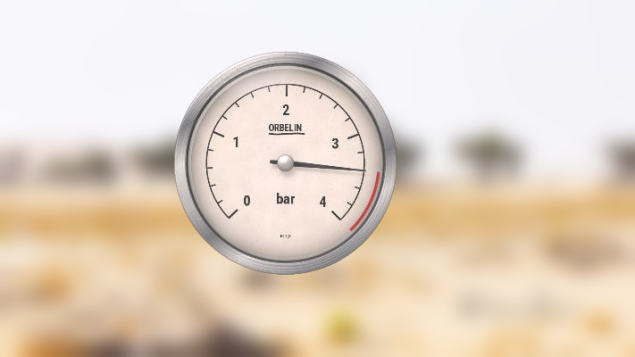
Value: value=3.4 unit=bar
